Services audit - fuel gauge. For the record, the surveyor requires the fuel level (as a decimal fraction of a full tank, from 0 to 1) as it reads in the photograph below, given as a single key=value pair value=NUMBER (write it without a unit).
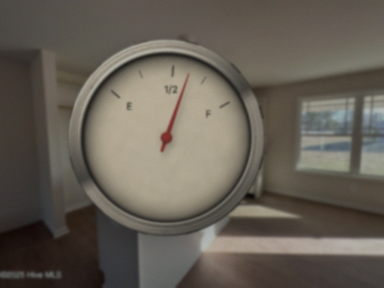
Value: value=0.625
